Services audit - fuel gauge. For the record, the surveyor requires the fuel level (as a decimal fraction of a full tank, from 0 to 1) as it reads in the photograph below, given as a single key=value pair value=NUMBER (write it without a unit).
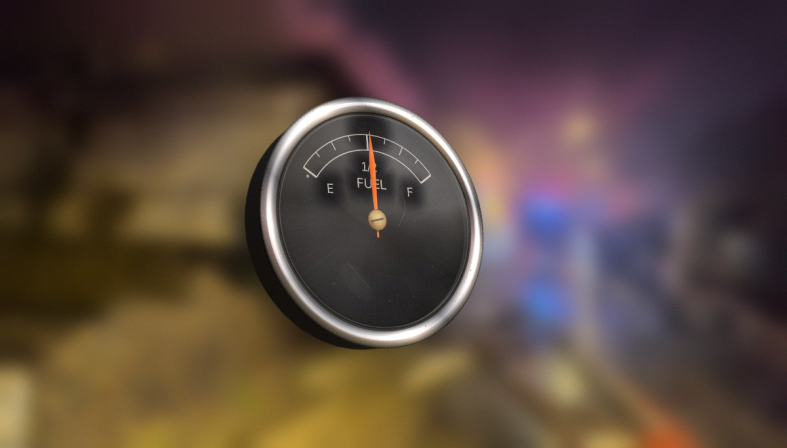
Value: value=0.5
